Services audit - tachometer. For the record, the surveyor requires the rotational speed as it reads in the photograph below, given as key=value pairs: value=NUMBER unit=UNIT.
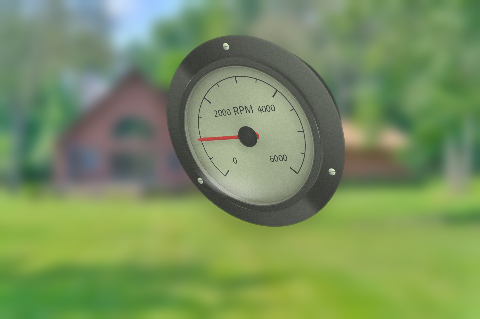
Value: value=1000 unit=rpm
